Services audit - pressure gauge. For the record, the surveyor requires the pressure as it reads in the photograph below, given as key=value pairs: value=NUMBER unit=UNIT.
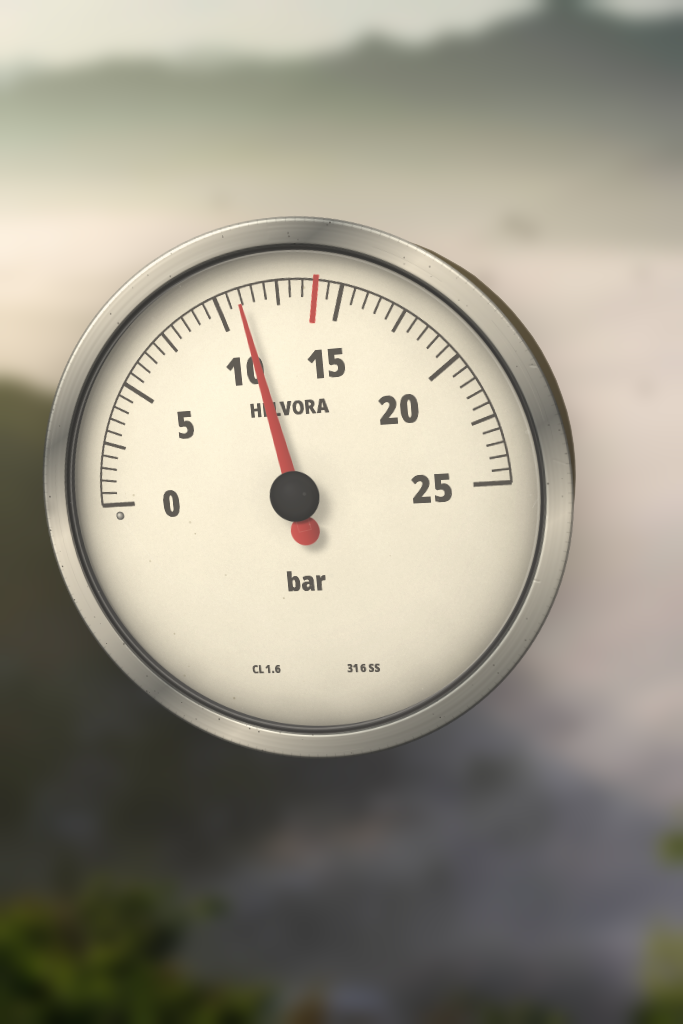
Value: value=11 unit=bar
